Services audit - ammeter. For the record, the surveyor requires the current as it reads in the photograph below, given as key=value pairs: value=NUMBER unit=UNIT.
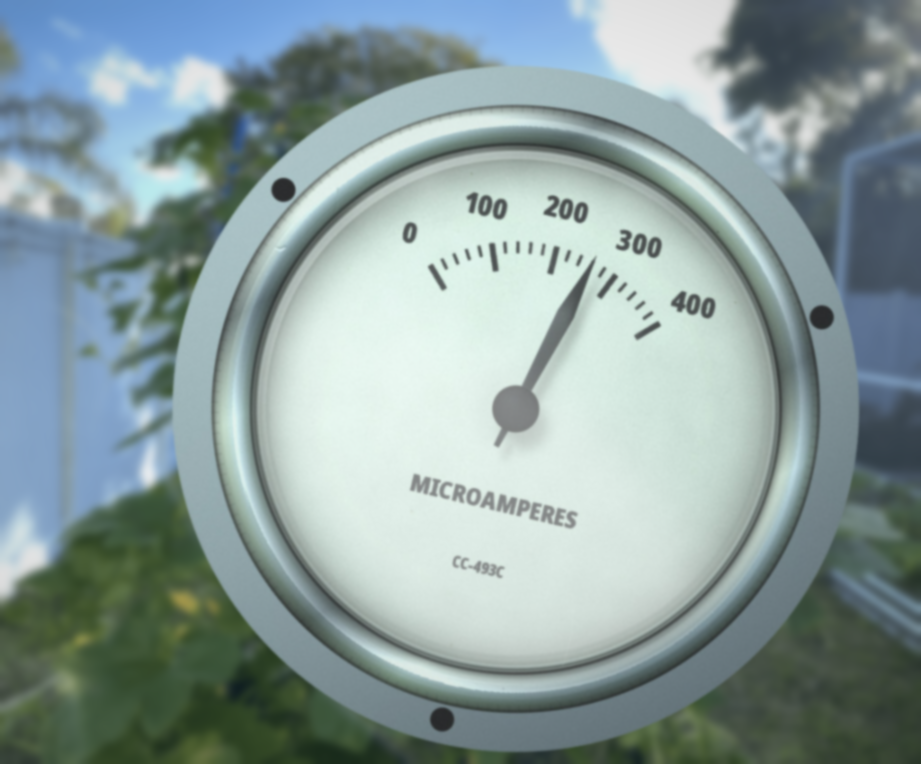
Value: value=260 unit=µA
